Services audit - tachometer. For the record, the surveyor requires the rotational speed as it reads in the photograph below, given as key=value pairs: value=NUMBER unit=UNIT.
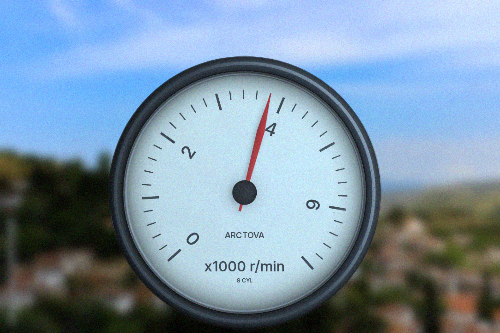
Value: value=3800 unit=rpm
